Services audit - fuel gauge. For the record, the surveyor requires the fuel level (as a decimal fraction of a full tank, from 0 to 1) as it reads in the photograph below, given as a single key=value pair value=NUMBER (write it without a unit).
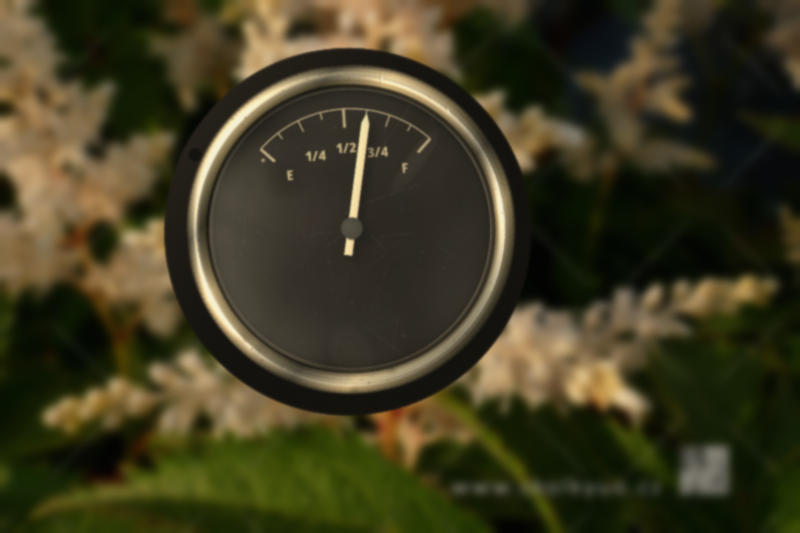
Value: value=0.625
